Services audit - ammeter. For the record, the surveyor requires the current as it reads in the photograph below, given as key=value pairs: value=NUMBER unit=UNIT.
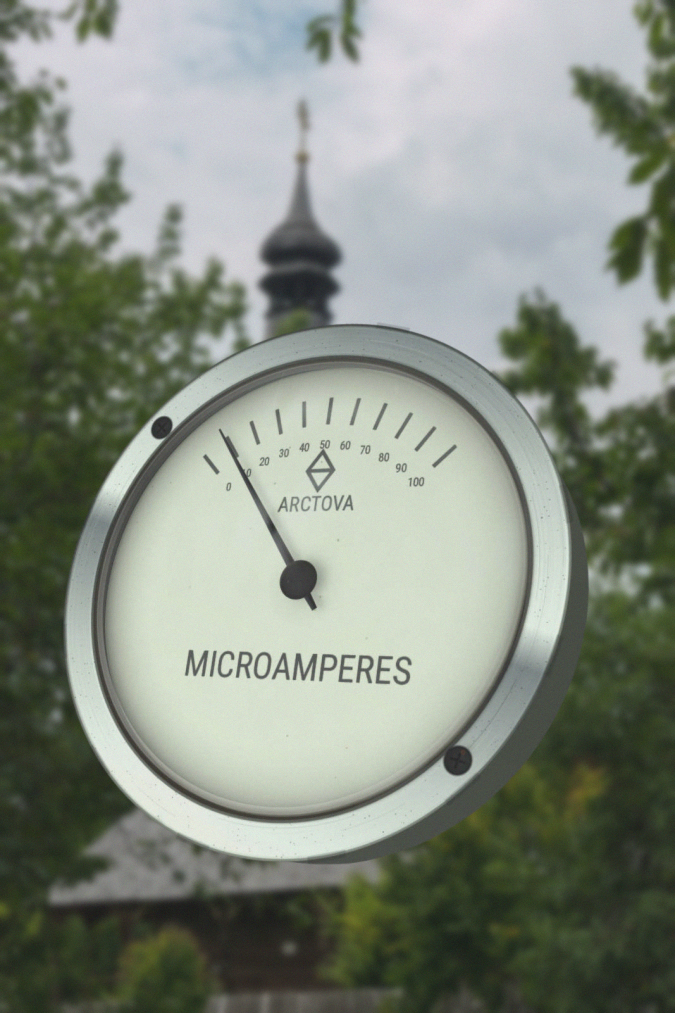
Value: value=10 unit=µA
